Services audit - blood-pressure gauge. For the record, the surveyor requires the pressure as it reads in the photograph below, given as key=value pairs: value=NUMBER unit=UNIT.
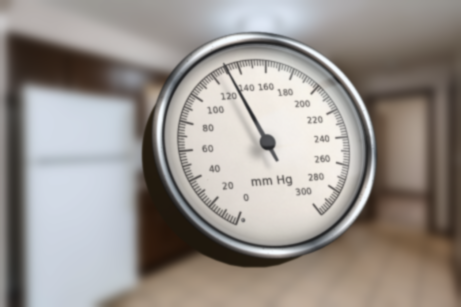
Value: value=130 unit=mmHg
